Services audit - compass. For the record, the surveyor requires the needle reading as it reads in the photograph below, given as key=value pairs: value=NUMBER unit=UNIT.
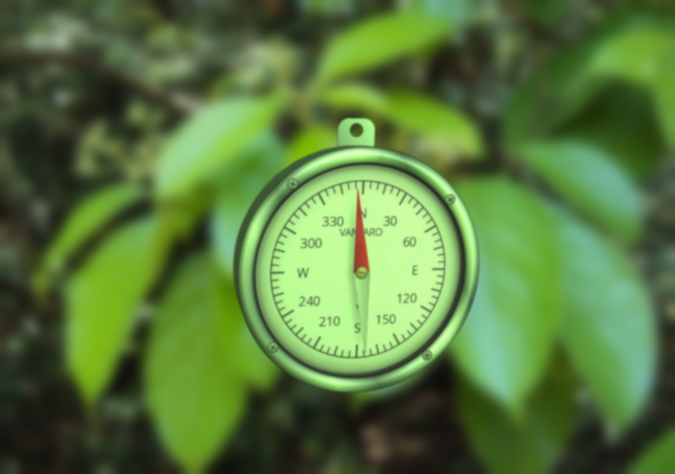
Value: value=355 unit=°
